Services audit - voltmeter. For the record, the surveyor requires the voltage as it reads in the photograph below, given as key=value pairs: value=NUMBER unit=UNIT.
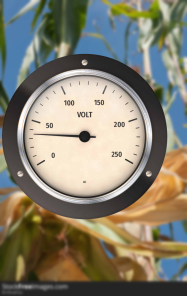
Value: value=35 unit=V
